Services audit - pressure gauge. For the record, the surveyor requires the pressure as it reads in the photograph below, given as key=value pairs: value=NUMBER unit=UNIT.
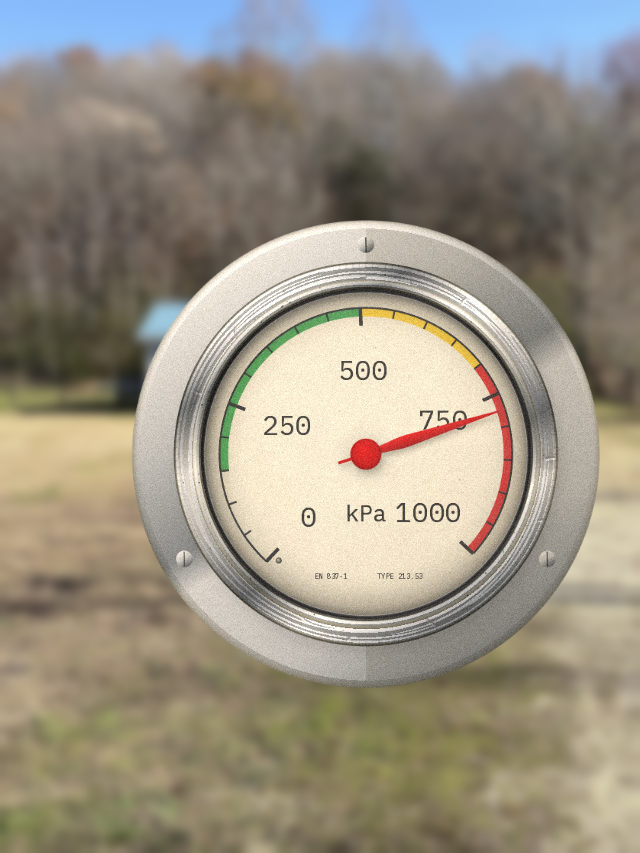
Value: value=775 unit=kPa
